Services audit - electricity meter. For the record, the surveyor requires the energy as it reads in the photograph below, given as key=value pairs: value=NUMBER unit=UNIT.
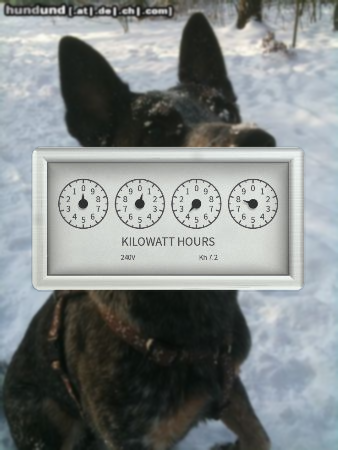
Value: value=38 unit=kWh
